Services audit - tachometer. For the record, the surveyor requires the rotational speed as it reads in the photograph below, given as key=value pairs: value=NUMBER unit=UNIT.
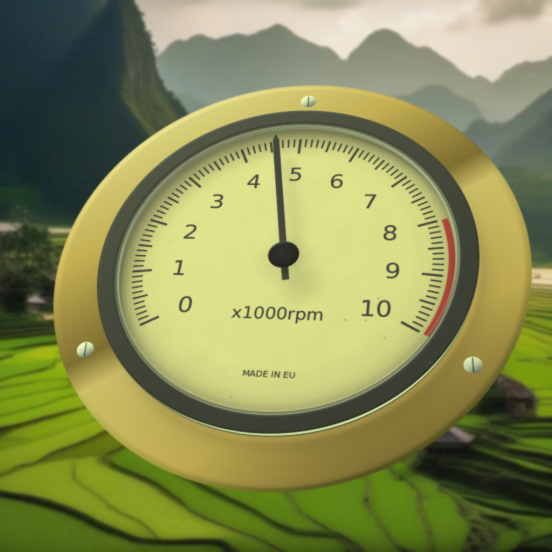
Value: value=4600 unit=rpm
